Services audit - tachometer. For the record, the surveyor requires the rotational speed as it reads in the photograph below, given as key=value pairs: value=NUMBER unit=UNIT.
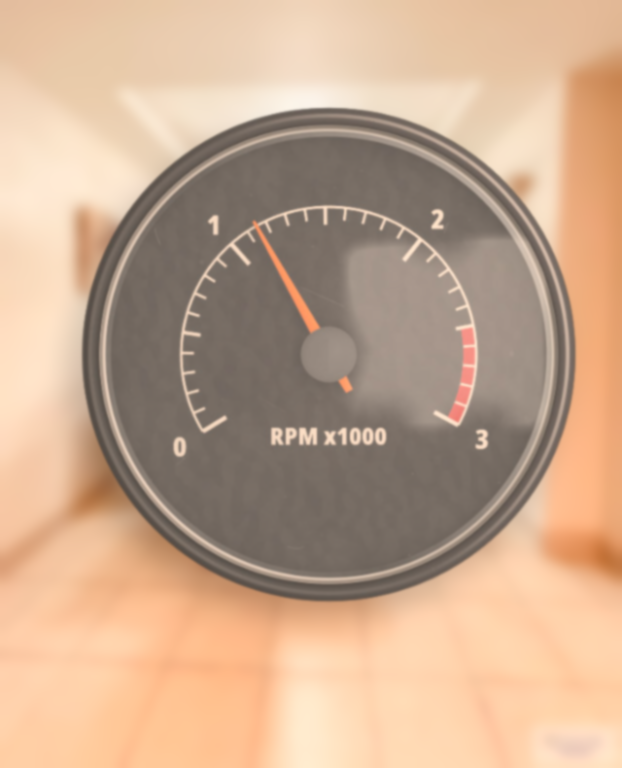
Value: value=1150 unit=rpm
